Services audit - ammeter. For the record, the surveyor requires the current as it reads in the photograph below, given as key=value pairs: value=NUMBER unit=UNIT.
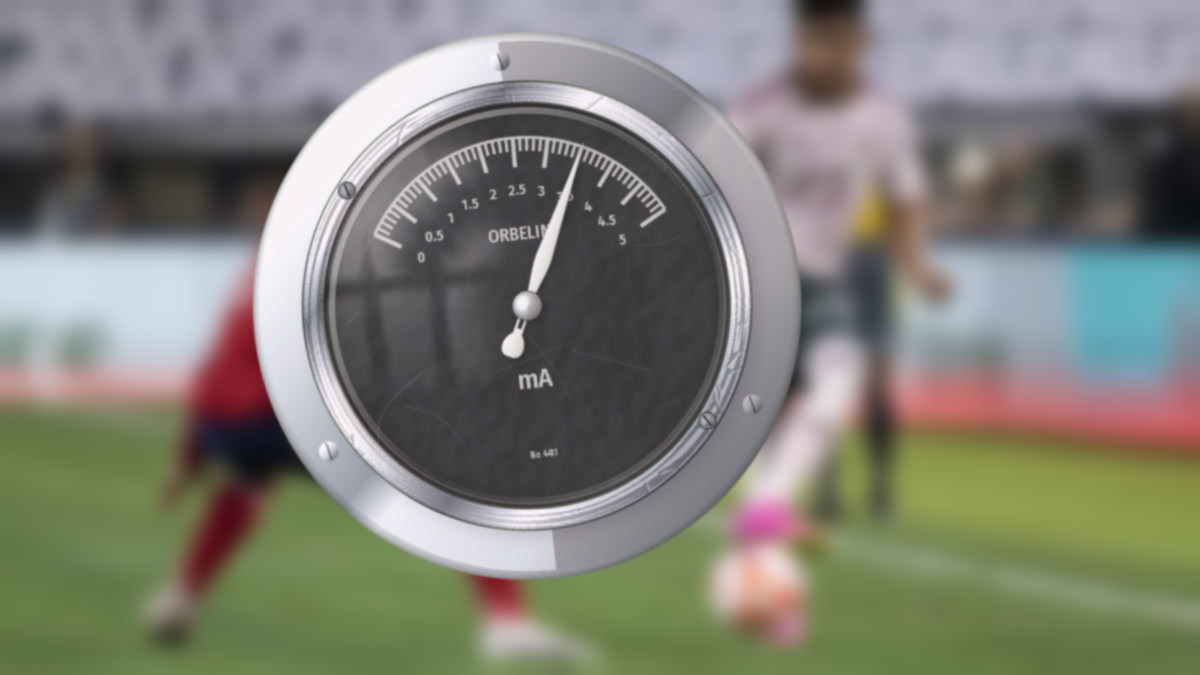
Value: value=3.5 unit=mA
